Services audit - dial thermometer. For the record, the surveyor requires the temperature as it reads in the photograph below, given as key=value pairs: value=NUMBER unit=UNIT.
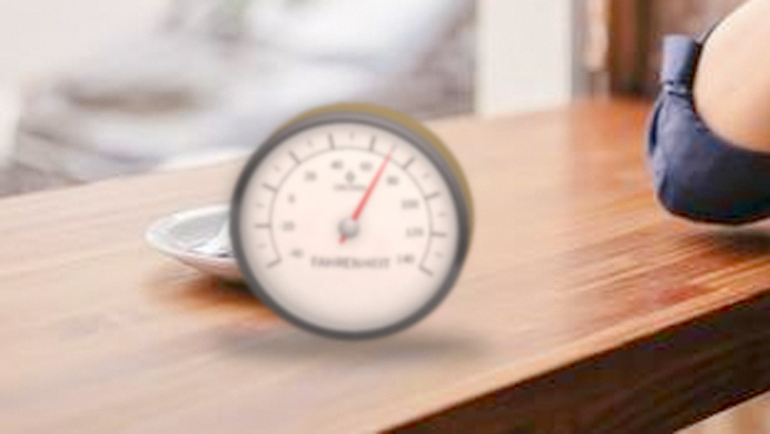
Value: value=70 unit=°F
